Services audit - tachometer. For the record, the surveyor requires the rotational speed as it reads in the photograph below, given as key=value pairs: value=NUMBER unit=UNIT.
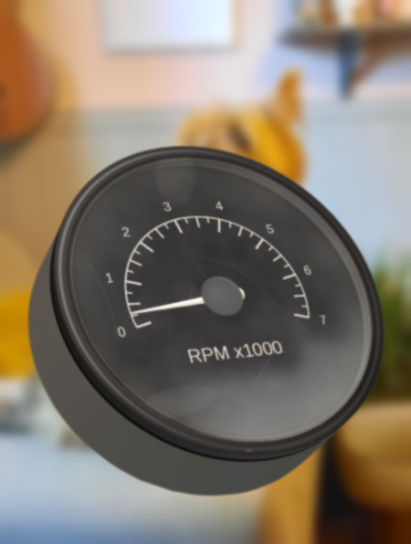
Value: value=250 unit=rpm
